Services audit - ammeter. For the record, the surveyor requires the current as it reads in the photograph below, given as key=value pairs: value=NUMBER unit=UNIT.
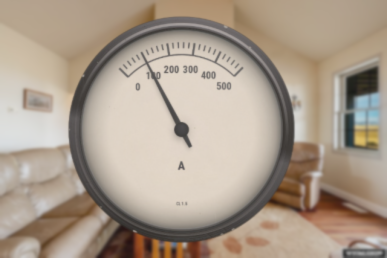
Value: value=100 unit=A
